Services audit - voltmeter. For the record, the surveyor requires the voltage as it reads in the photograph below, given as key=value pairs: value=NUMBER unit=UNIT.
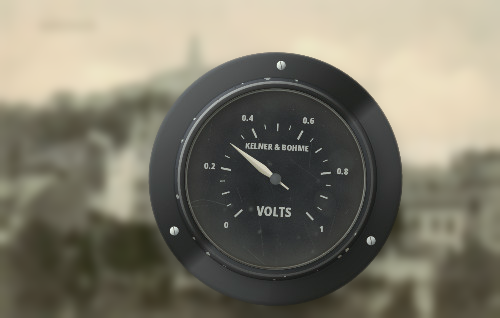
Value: value=0.3 unit=V
